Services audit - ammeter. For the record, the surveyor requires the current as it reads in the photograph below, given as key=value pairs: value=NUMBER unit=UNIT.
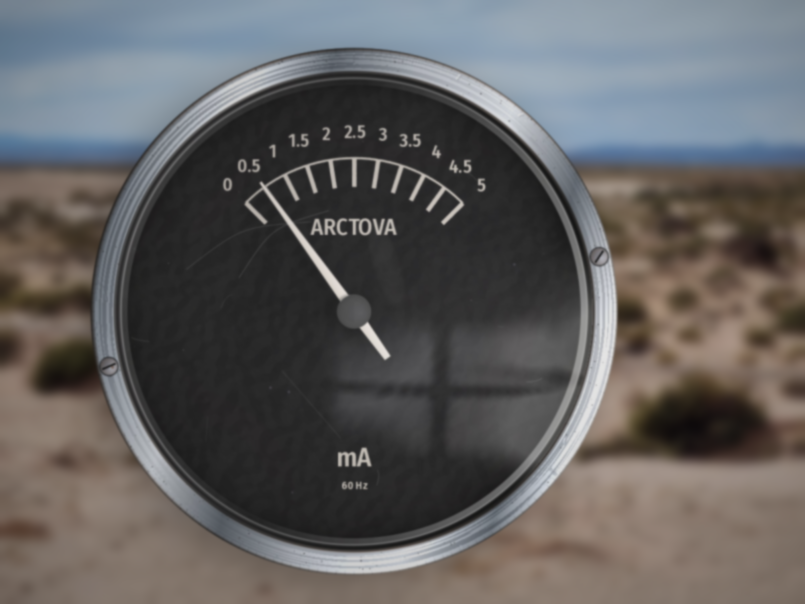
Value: value=0.5 unit=mA
